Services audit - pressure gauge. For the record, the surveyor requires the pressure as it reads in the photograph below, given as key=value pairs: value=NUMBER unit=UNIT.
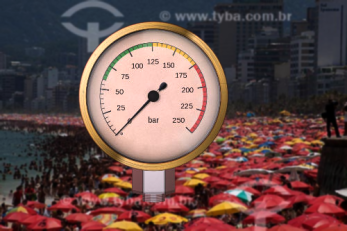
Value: value=0 unit=bar
